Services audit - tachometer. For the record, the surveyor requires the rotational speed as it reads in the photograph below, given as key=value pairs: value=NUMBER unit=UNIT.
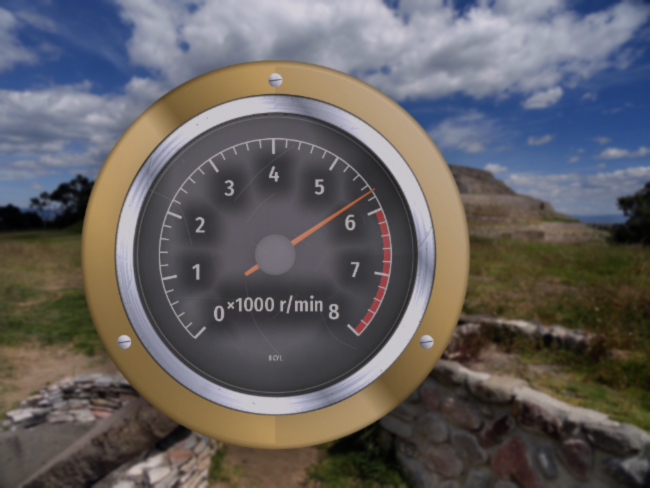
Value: value=5700 unit=rpm
